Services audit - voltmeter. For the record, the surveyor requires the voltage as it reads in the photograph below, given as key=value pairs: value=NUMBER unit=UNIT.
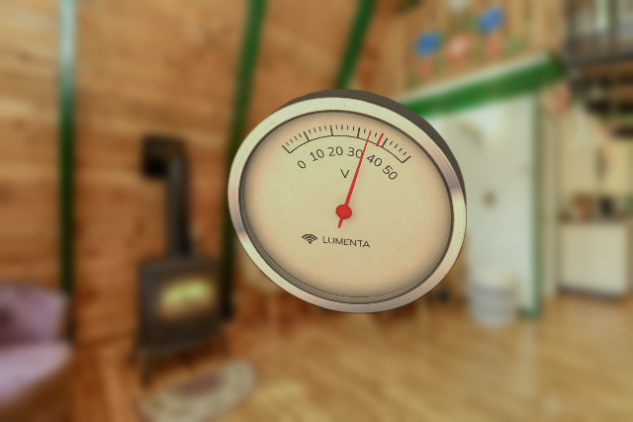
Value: value=34 unit=V
